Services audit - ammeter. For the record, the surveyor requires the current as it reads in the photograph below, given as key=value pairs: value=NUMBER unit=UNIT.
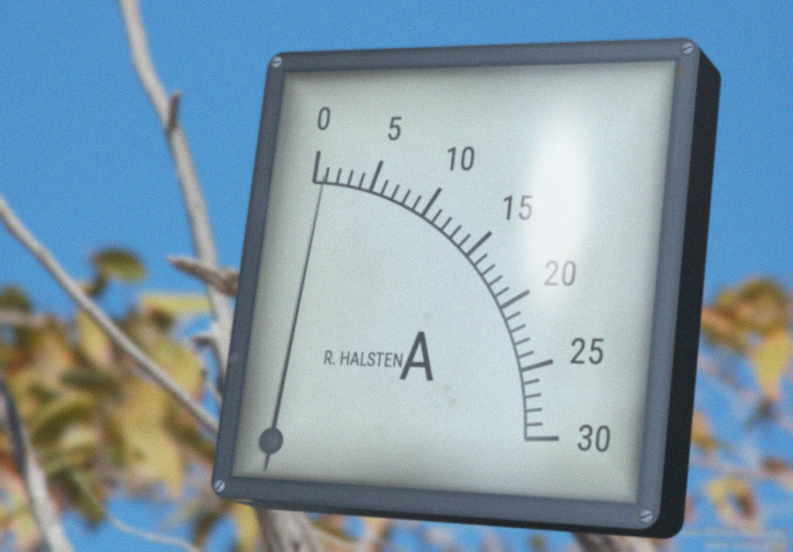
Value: value=1 unit=A
